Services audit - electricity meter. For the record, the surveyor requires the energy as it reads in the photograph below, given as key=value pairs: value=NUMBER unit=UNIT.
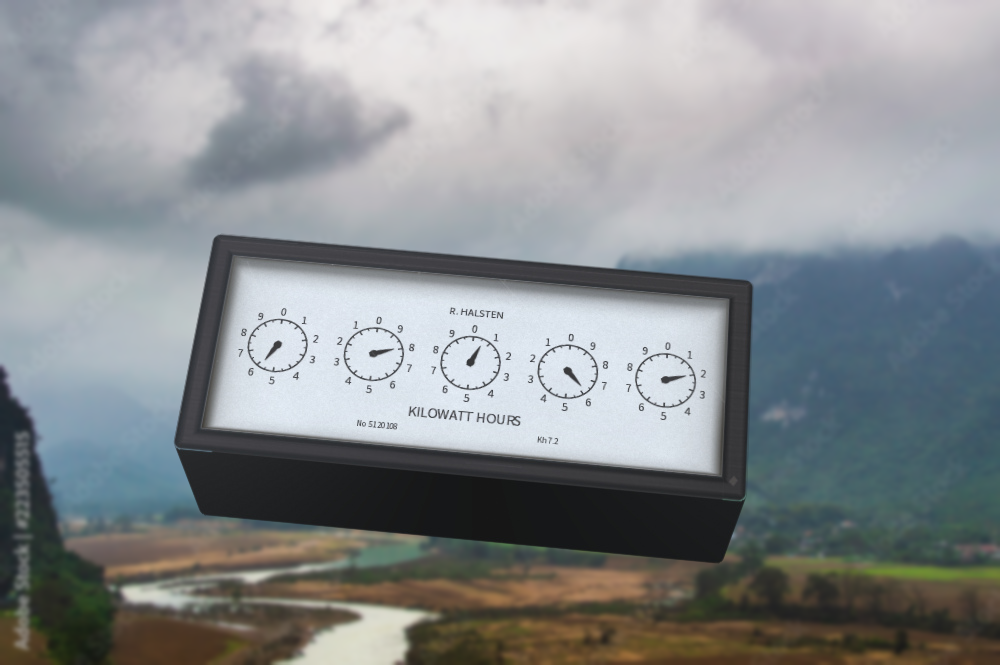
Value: value=58062 unit=kWh
